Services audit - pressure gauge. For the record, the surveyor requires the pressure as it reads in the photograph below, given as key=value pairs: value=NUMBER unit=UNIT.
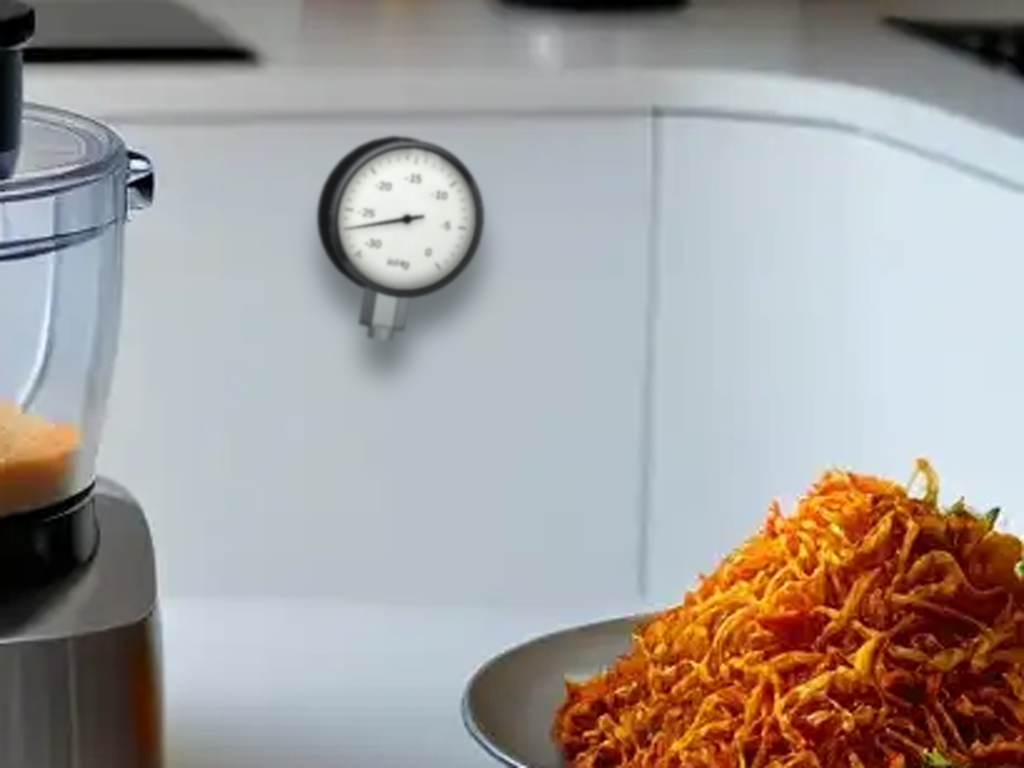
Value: value=-27 unit=inHg
